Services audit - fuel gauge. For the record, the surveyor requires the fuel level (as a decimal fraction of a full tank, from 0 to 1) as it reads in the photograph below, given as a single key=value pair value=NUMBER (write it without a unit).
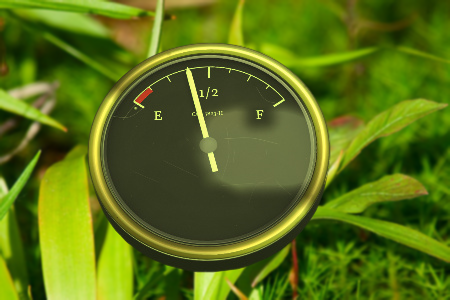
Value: value=0.375
